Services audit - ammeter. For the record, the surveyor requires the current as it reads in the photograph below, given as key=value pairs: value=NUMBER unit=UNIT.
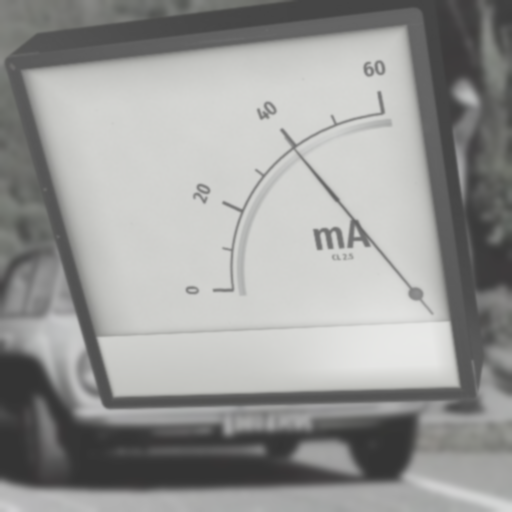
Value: value=40 unit=mA
